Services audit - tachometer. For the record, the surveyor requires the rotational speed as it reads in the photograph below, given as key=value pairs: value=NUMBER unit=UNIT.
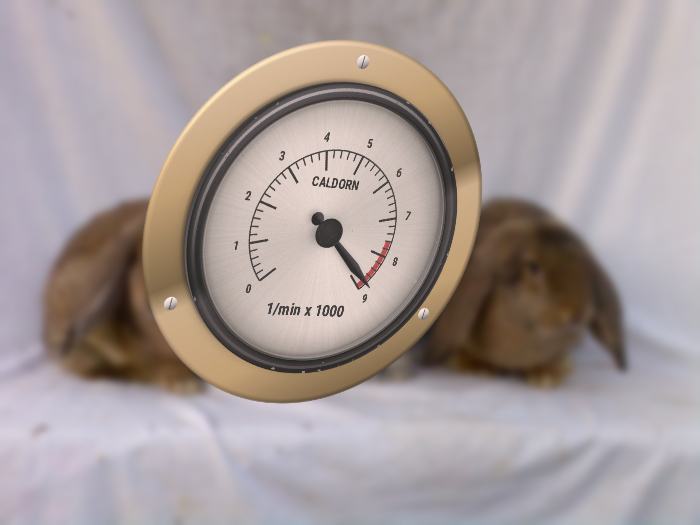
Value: value=8800 unit=rpm
